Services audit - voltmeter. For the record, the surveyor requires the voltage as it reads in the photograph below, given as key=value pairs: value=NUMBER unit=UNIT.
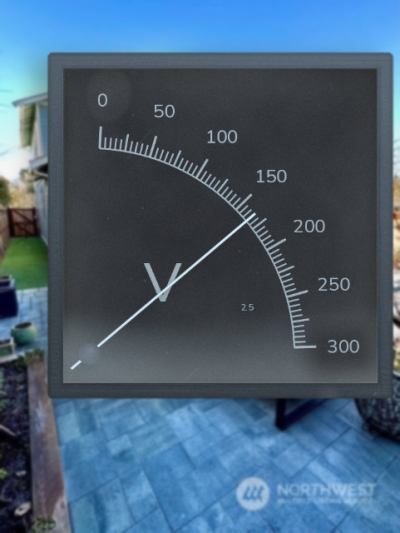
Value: value=165 unit=V
